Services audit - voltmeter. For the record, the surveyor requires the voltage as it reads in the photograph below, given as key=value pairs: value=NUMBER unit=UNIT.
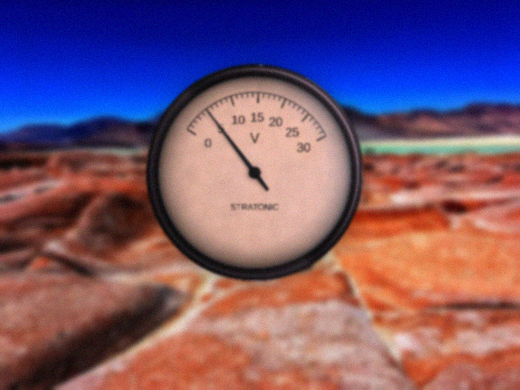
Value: value=5 unit=V
